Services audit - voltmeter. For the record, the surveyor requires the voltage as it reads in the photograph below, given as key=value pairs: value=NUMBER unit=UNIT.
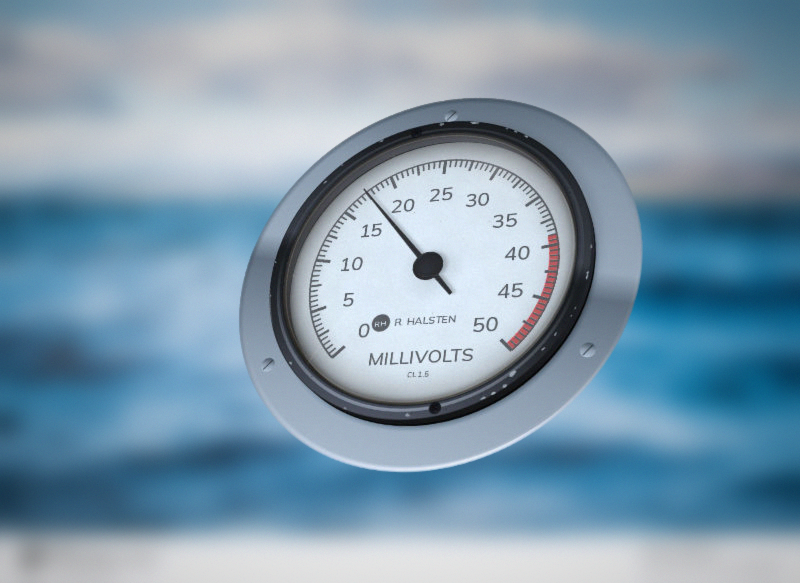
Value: value=17.5 unit=mV
